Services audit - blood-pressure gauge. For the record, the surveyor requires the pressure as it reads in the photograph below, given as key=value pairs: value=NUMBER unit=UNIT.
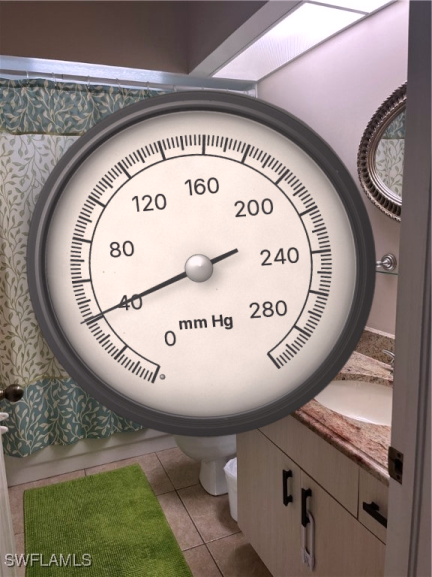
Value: value=42 unit=mmHg
